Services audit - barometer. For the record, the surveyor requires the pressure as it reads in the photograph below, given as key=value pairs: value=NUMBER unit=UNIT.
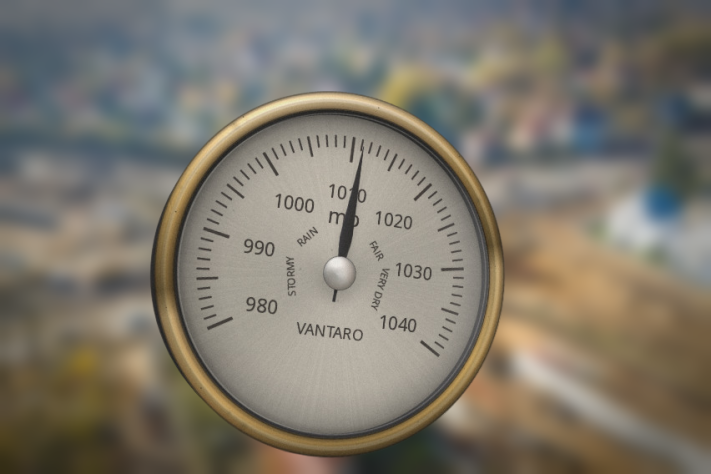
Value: value=1011 unit=mbar
